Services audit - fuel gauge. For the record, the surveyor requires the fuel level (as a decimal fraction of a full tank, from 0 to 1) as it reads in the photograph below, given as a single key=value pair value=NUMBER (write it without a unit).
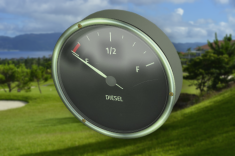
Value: value=0
